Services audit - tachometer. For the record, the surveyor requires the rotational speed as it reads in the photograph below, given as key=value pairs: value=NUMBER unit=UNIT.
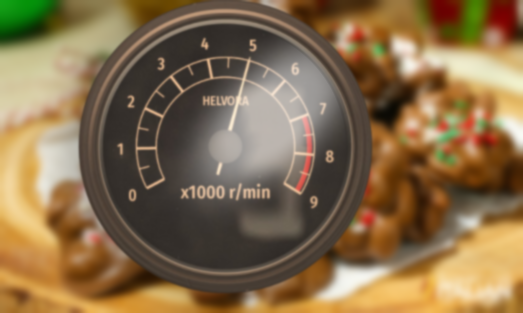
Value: value=5000 unit=rpm
